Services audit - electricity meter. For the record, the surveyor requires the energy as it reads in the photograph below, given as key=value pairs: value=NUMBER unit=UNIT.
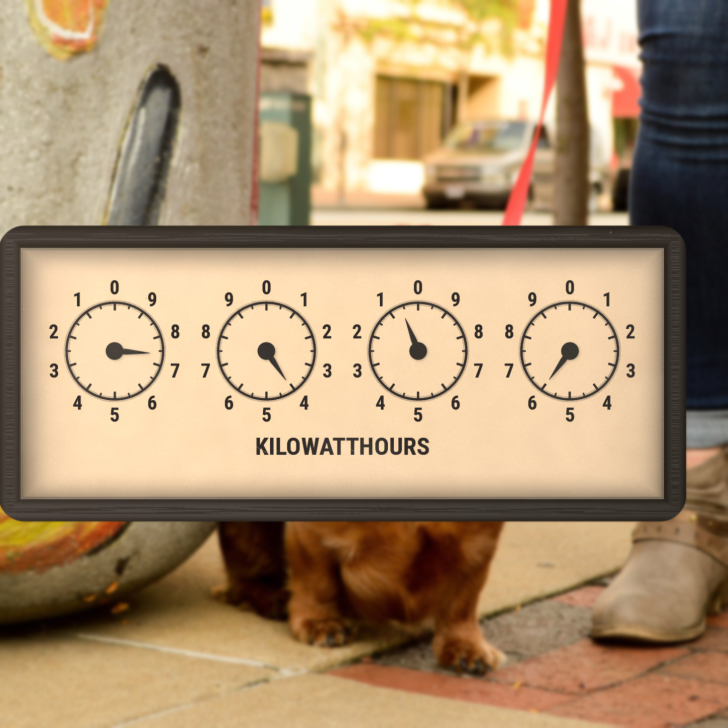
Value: value=7406 unit=kWh
